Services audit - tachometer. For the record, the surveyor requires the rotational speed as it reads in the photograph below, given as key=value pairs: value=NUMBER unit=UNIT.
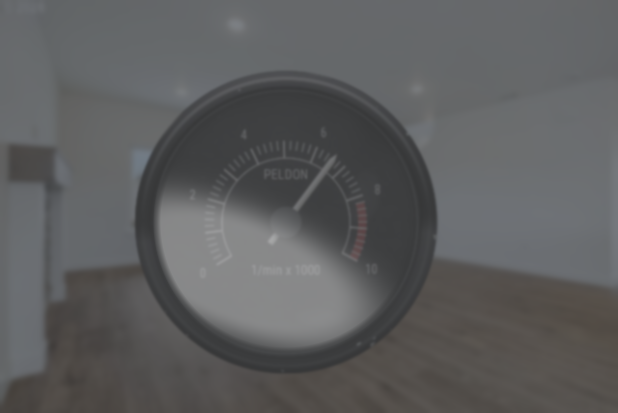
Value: value=6600 unit=rpm
